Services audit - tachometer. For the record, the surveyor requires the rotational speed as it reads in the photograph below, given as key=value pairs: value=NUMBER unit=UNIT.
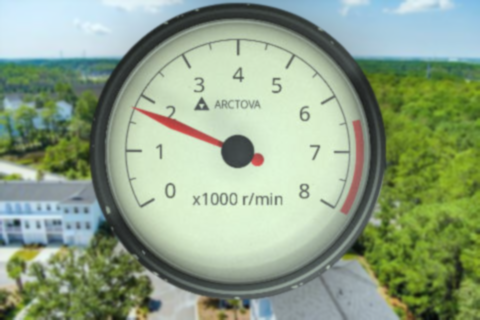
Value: value=1750 unit=rpm
